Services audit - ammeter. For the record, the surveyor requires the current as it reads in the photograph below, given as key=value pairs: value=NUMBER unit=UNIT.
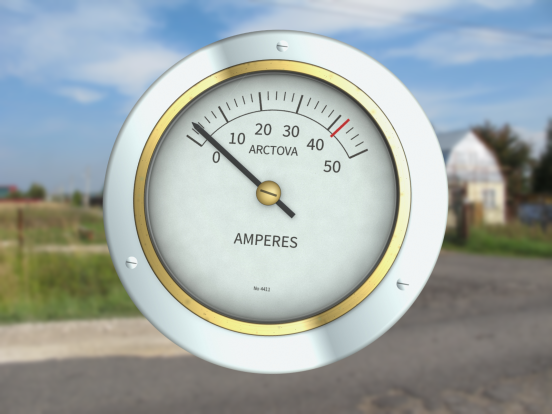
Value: value=3 unit=A
